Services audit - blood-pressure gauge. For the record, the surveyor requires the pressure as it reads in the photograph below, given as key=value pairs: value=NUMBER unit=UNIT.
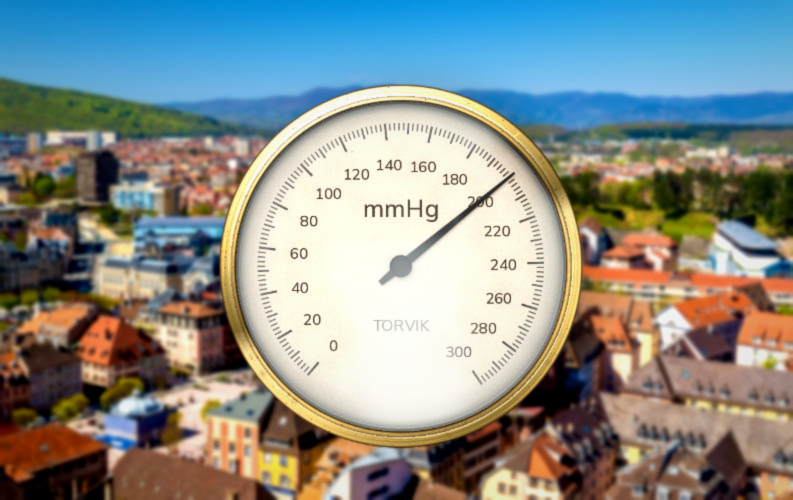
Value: value=200 unit=mmHg
